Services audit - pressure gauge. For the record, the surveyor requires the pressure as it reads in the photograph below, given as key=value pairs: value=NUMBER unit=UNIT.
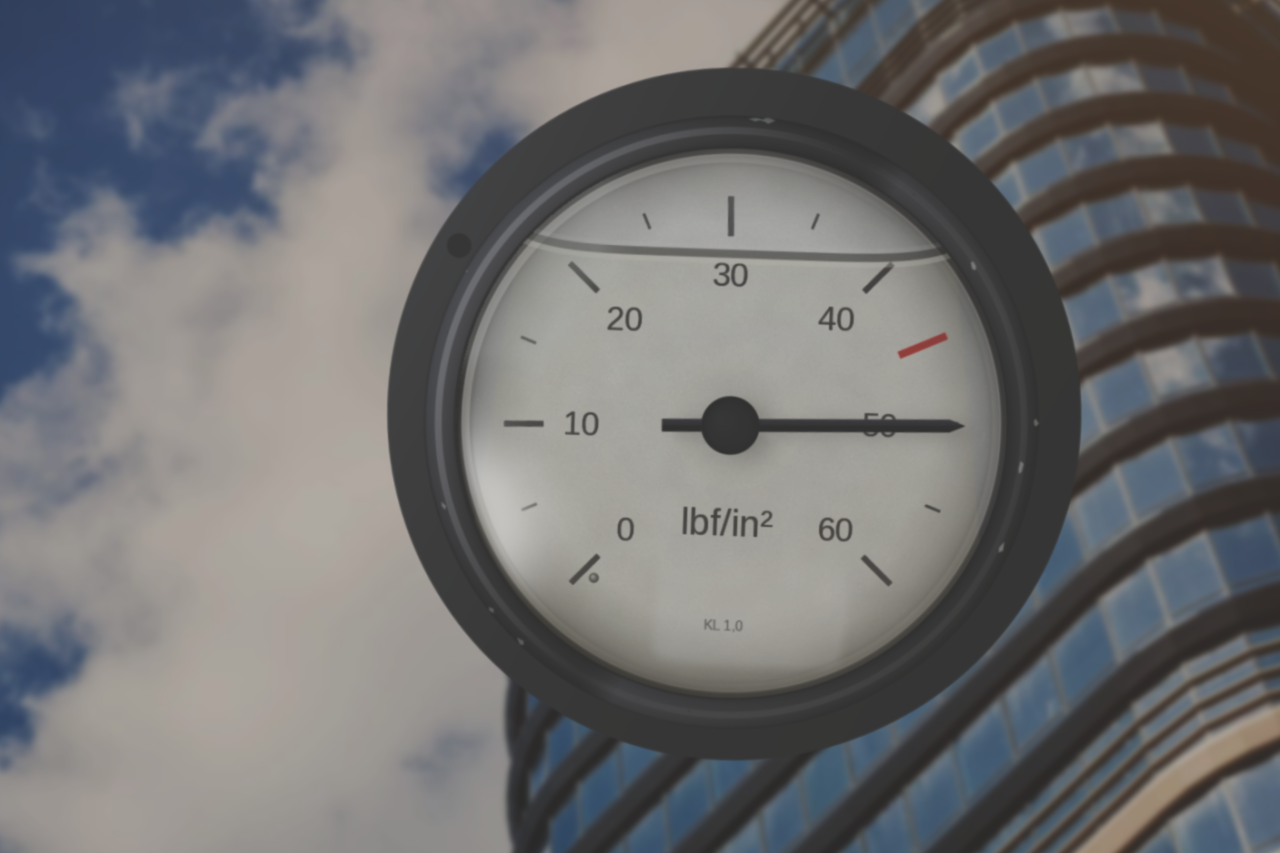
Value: value=50 unit=psi
